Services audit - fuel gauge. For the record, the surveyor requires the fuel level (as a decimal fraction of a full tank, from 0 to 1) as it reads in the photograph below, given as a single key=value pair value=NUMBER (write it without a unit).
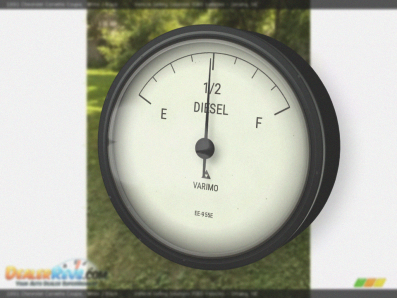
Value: value=0.5
